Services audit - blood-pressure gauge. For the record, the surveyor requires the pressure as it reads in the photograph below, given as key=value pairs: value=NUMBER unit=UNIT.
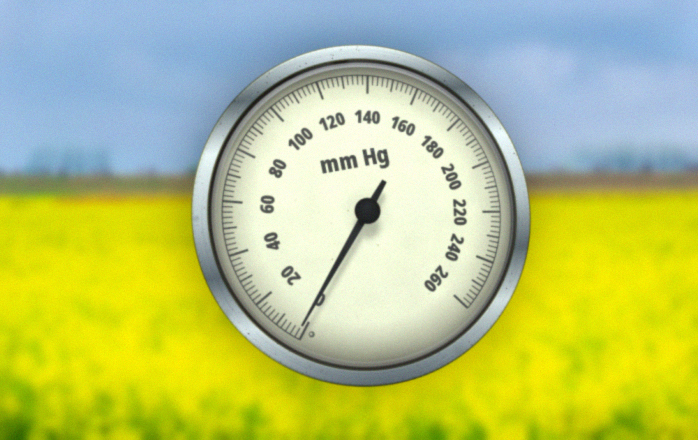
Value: value=2 unit=mmHg
